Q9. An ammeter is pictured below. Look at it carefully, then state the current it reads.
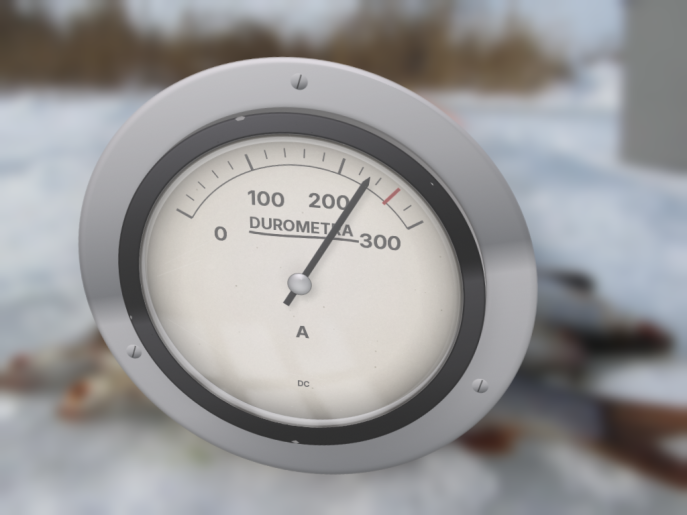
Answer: 230 A
